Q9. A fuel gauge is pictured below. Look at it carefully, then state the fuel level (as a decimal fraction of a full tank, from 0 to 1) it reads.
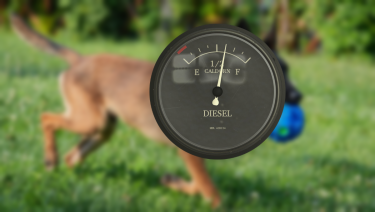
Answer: 0.625
